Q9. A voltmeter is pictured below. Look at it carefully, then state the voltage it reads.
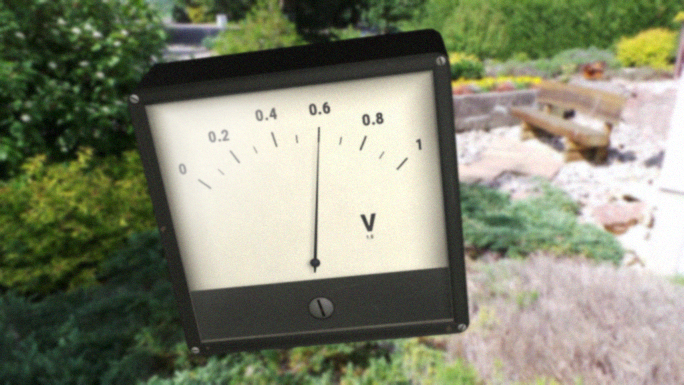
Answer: 0.6 V
